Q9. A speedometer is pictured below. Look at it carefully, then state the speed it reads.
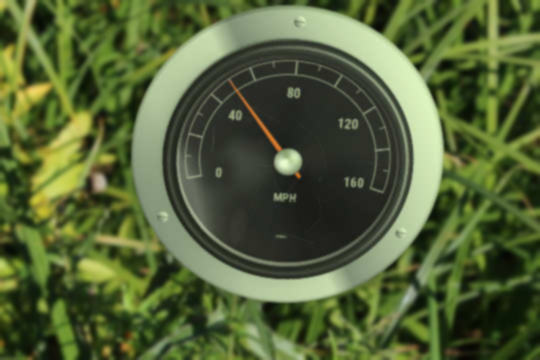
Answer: 50 mph
